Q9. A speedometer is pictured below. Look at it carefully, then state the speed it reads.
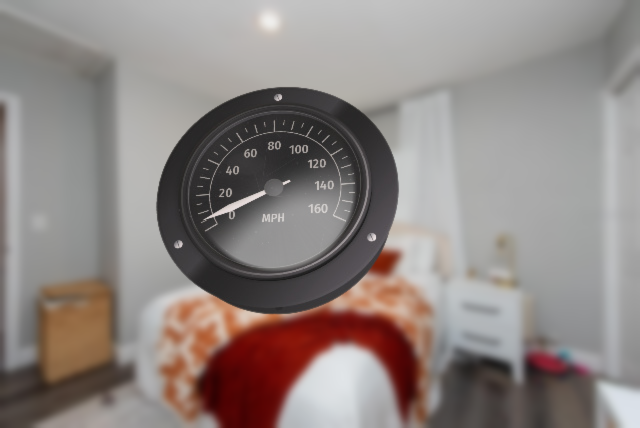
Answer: 5 mph
